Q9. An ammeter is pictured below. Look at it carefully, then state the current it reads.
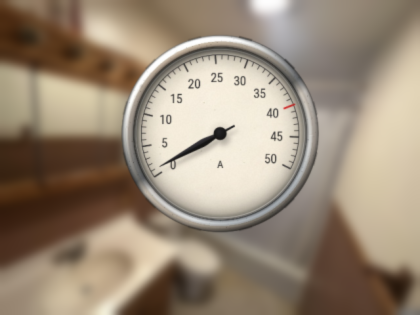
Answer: 1 A
